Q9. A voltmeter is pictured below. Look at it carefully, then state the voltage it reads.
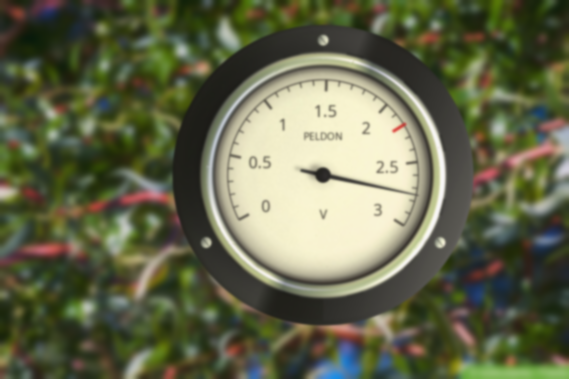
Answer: 2.75 V
